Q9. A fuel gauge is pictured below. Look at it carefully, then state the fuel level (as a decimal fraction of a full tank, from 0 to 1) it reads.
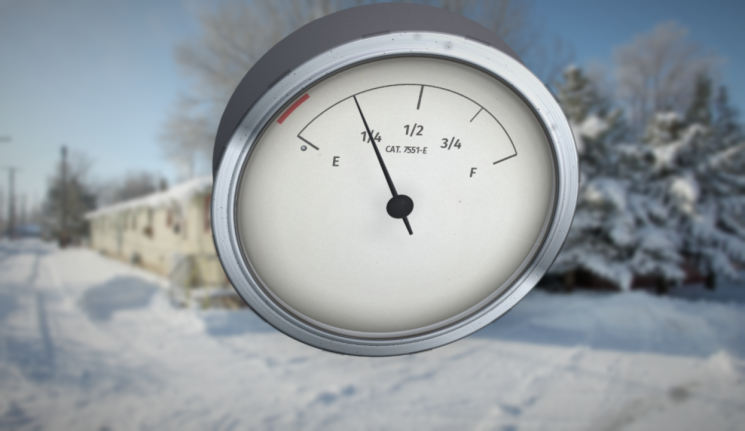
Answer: 0.25
